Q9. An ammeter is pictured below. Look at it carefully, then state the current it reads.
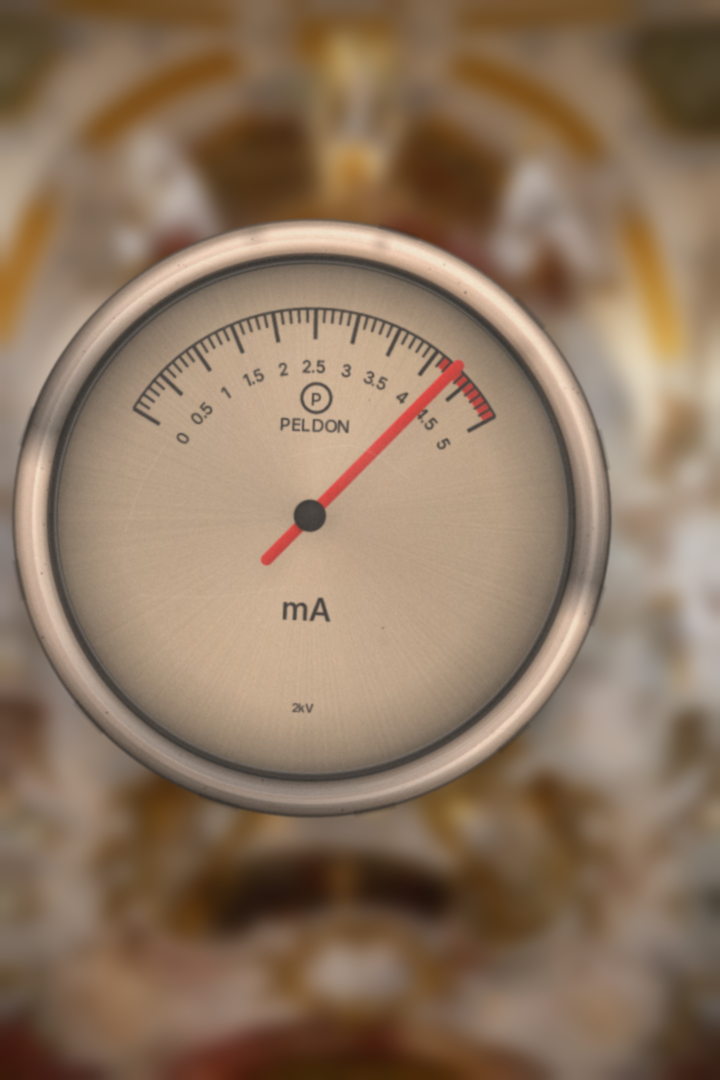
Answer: 4.3 mA
